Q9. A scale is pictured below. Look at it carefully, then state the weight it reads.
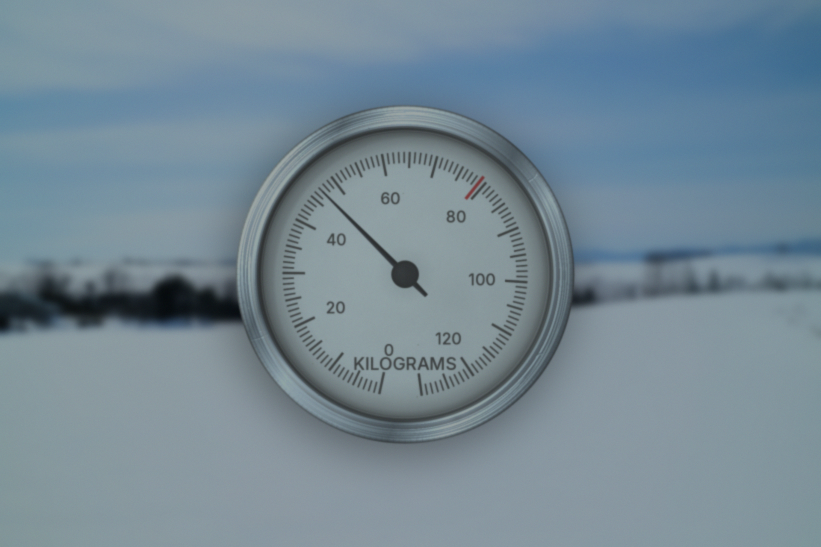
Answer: 47 kg
